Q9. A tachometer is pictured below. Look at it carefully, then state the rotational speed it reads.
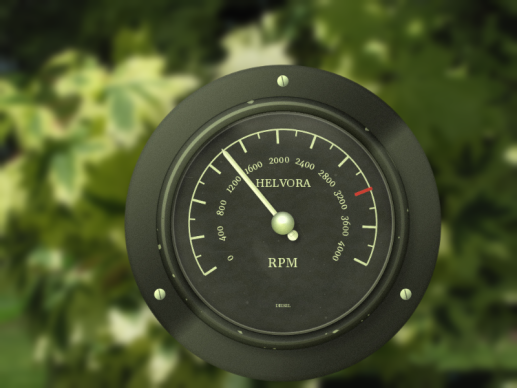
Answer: 1400 rpm
